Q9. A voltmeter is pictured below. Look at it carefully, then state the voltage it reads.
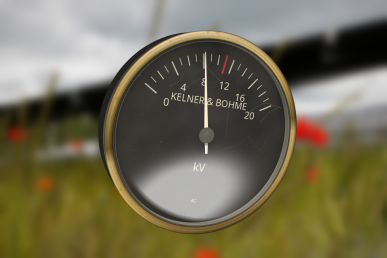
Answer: 8 kV
